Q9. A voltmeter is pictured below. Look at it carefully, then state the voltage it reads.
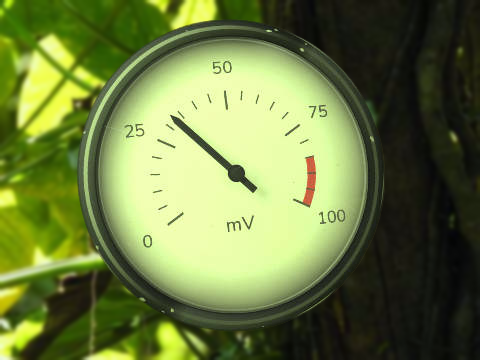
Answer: 32.5 mV
